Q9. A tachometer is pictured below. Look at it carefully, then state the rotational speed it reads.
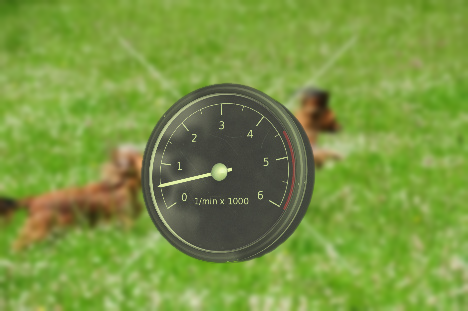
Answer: 500 rpm
